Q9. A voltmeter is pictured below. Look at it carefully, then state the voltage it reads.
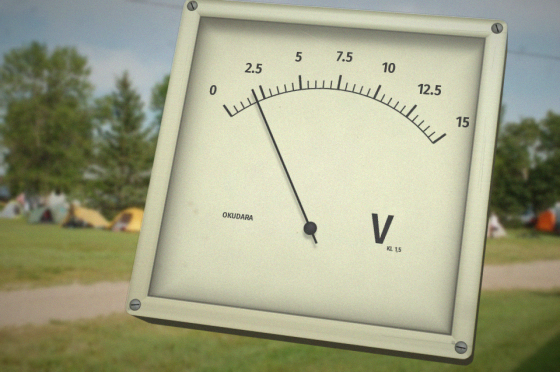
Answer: 2 V
